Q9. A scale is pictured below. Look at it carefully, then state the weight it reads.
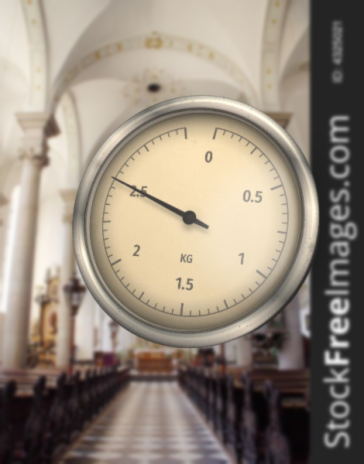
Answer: 2.5 kg
